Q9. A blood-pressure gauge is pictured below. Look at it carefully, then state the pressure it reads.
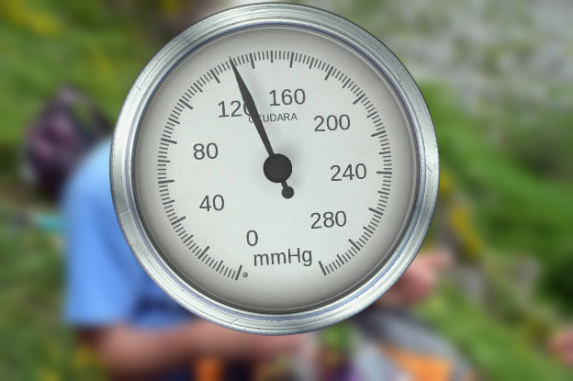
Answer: 130 mmHg
